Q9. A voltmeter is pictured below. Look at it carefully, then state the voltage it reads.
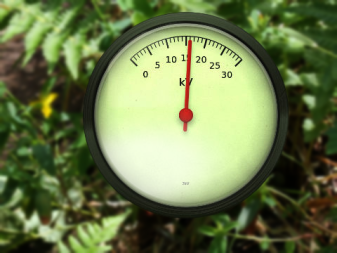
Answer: 16 kV
